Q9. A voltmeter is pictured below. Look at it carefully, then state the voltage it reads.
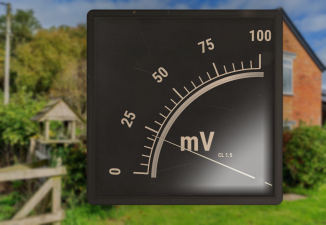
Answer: 22.5 mV
